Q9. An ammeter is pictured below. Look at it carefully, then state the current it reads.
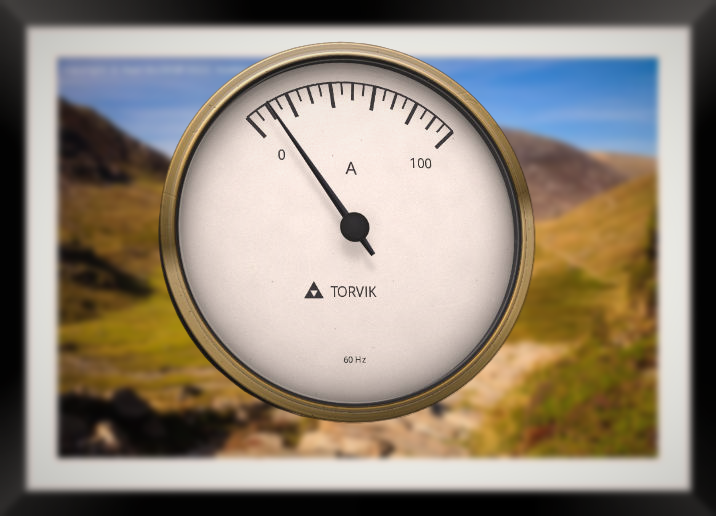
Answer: 10 A
